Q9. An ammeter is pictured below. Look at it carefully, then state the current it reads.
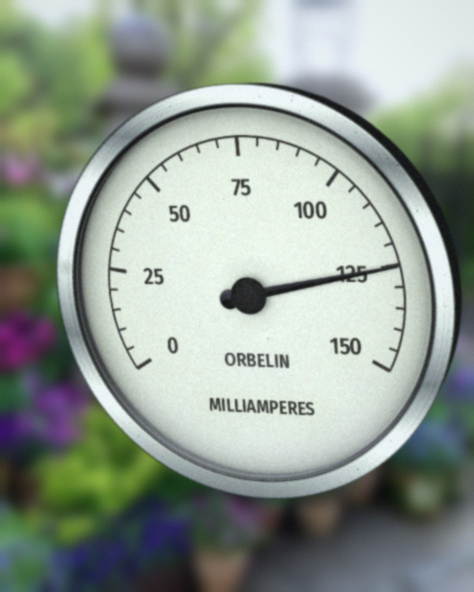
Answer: 125 mA
